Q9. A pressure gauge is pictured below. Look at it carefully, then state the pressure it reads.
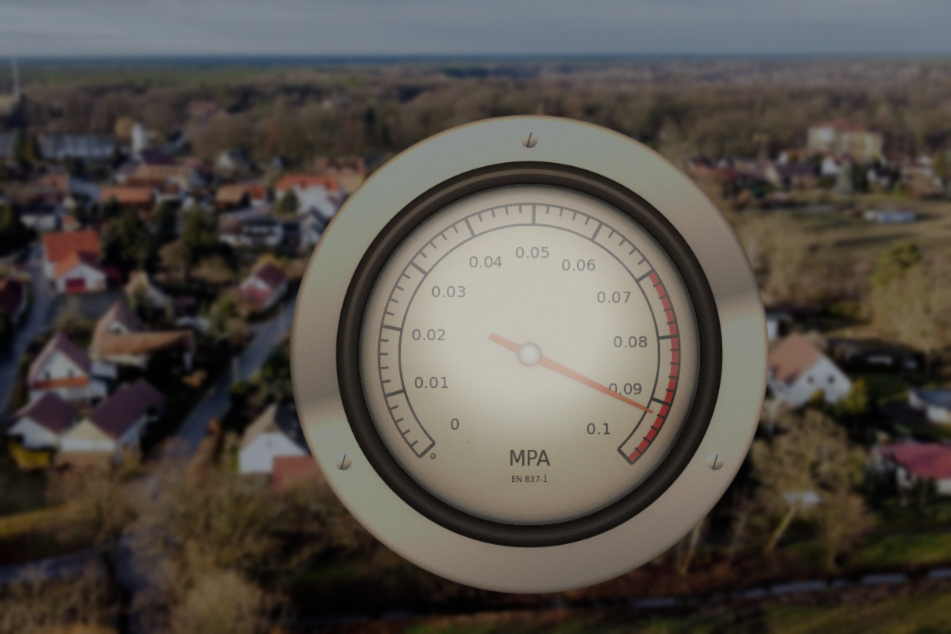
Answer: 0.092 MPa
